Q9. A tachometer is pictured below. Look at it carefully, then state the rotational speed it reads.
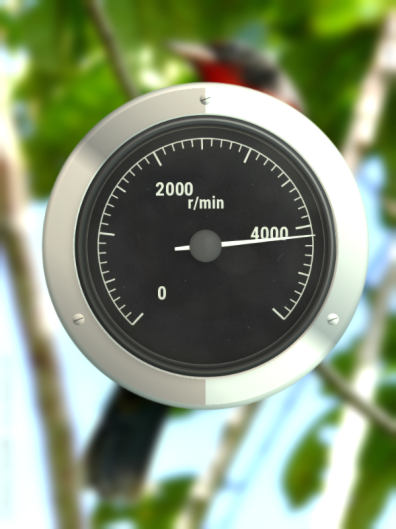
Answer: 4100 rpm
